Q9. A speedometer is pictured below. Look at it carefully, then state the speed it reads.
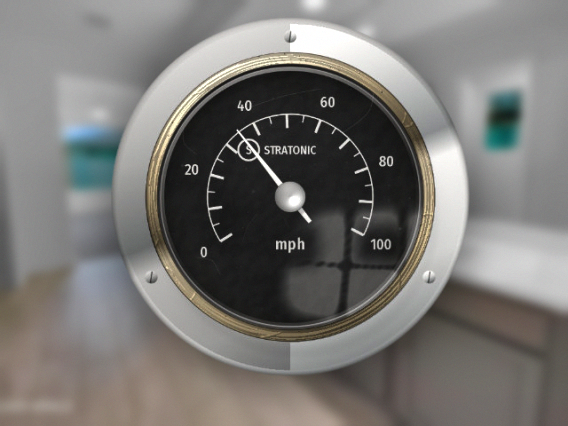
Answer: 35 mph
